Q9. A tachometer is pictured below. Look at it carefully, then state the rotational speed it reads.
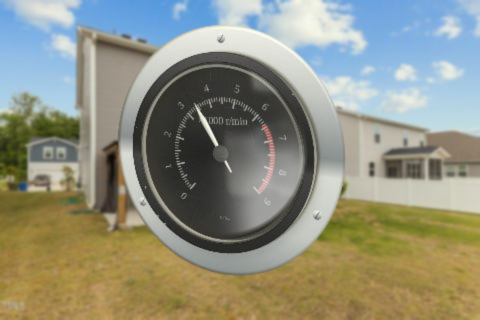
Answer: 3500 rpm
